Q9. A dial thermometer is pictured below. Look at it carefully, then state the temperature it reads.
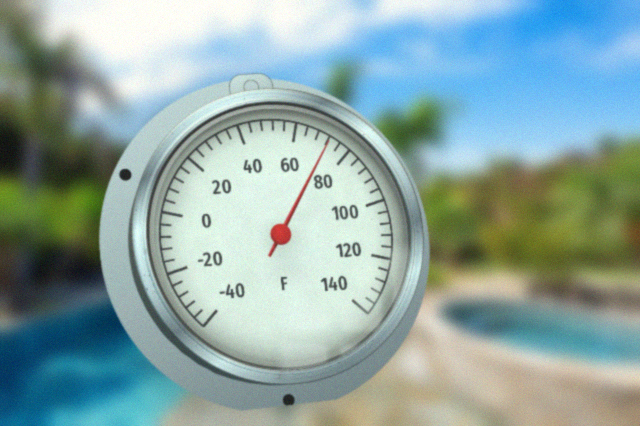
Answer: 72 °F
